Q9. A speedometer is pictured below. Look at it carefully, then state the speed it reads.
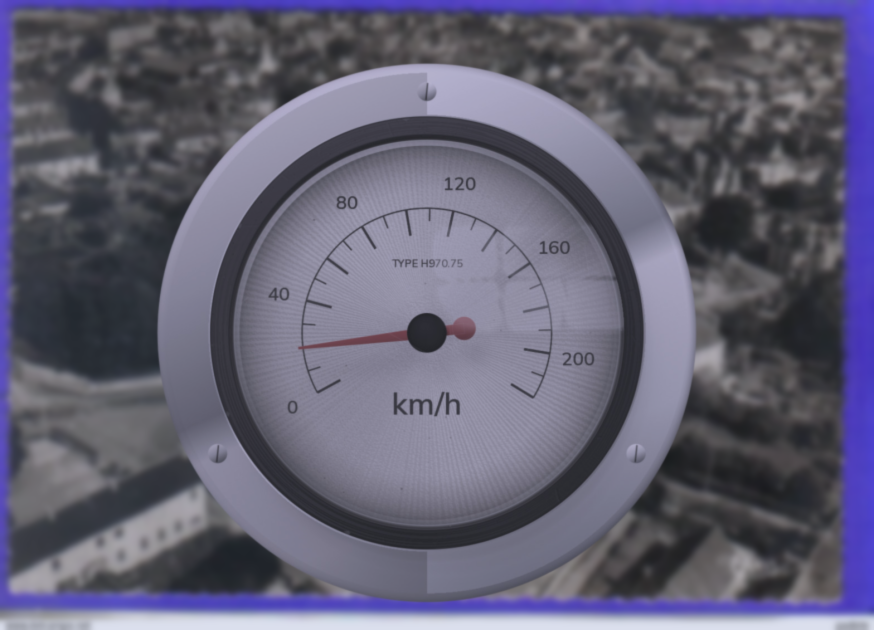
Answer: 20 km/h
